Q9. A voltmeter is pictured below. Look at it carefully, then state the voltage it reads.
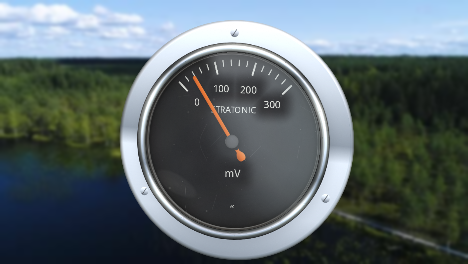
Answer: 40 mV
